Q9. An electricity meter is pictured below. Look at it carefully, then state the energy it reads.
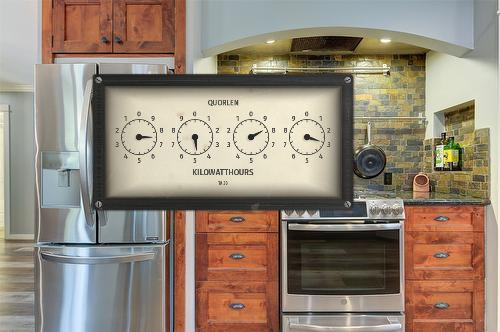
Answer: 7483 kWh
